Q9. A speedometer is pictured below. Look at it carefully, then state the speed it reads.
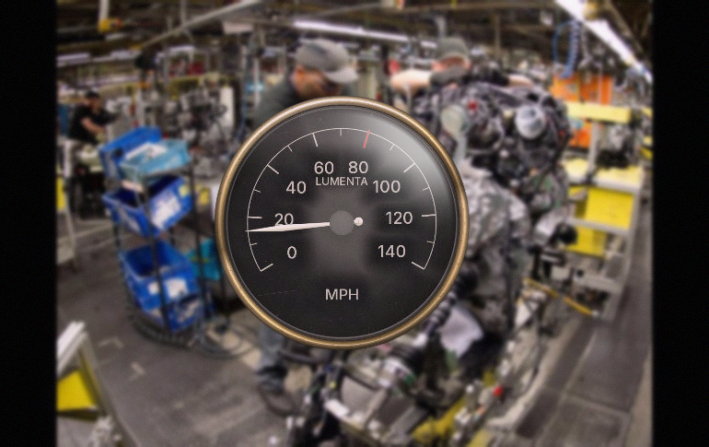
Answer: 15 mph
